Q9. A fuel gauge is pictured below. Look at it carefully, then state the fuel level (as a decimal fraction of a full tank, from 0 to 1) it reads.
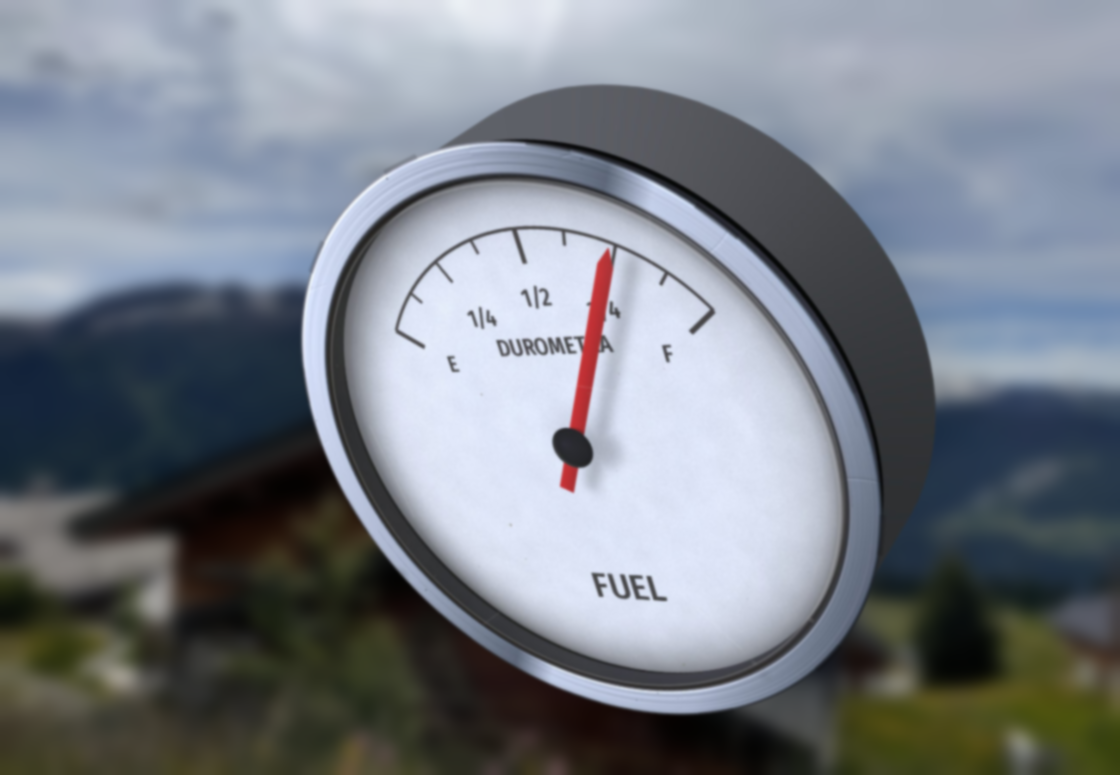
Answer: 0.75
